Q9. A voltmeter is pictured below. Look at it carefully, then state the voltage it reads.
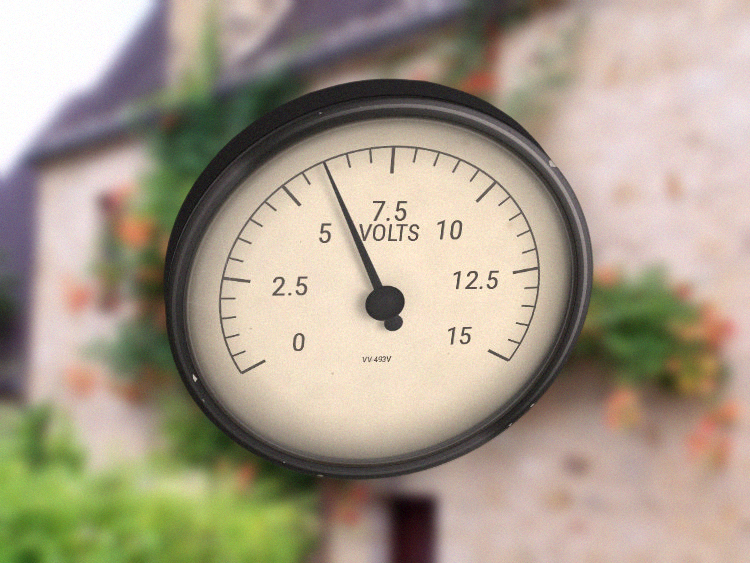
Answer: 6 V
